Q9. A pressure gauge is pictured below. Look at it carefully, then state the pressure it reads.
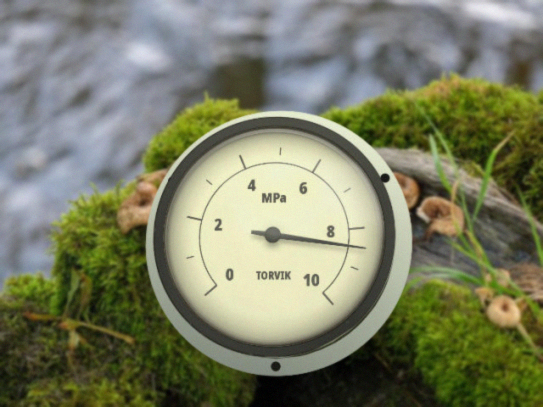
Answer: 8.5 MPa
